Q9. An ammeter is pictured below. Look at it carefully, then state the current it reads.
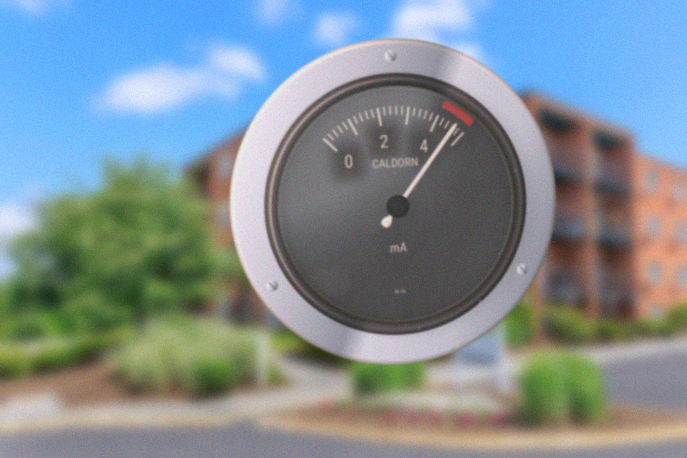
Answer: 4.6 mA
